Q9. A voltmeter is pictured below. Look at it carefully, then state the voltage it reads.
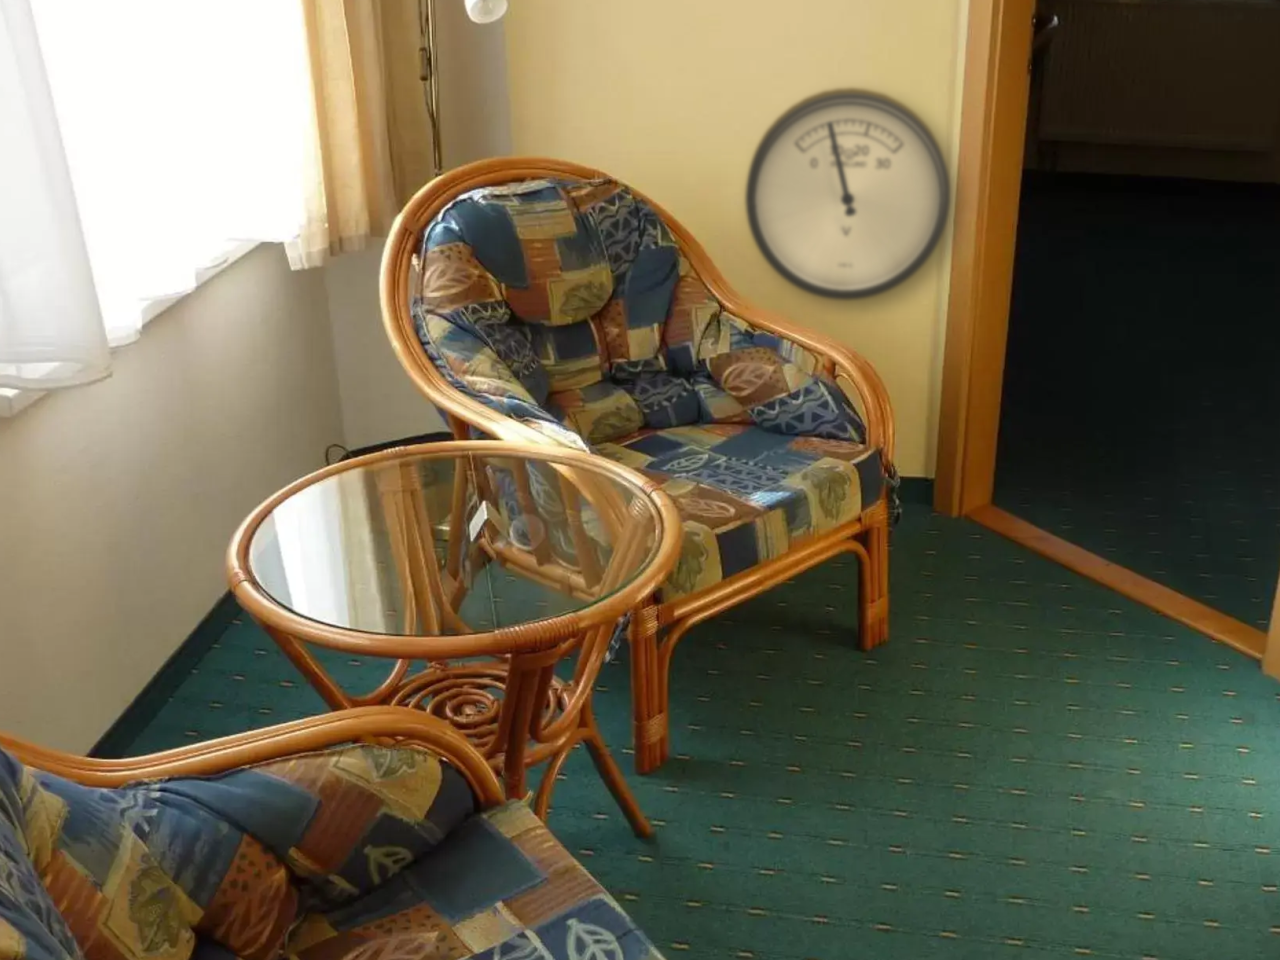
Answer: 10 V
